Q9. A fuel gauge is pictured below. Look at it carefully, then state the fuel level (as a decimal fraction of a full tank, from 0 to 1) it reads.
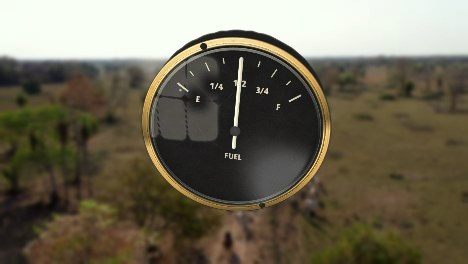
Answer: 0.5
